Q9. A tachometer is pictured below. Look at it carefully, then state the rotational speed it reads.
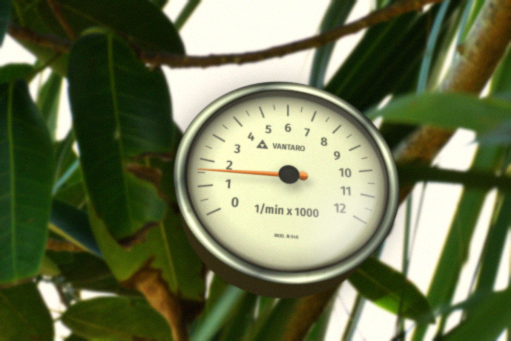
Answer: 1500 rpm
